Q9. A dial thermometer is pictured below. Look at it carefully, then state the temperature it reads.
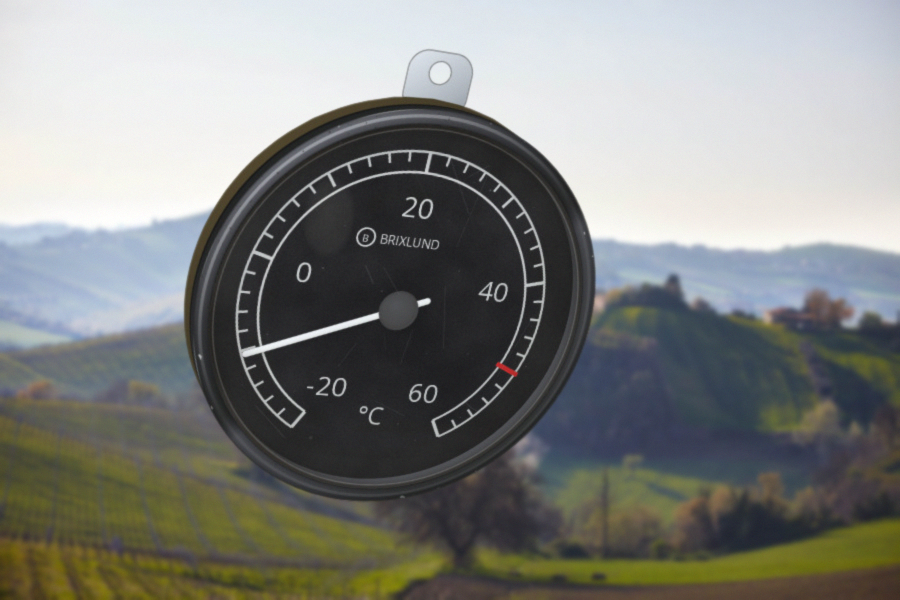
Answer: -10 °C
